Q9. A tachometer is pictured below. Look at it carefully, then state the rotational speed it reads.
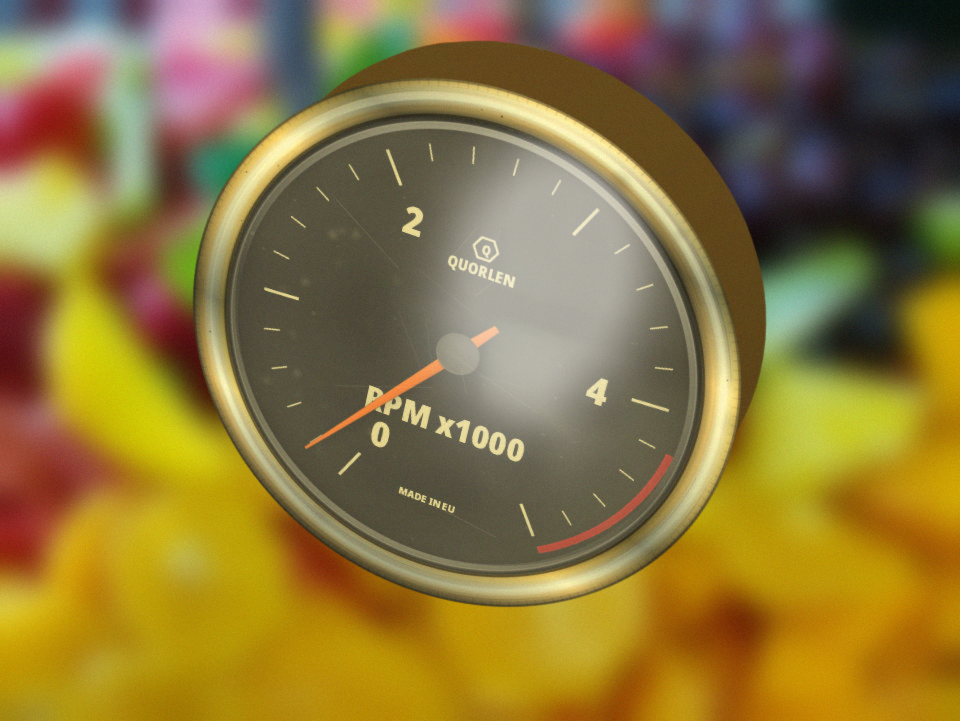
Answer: 200 rpm
